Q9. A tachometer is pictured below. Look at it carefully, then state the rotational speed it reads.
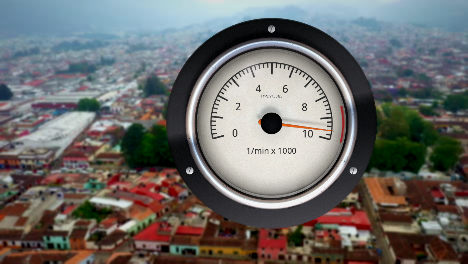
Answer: 9600 rpm
